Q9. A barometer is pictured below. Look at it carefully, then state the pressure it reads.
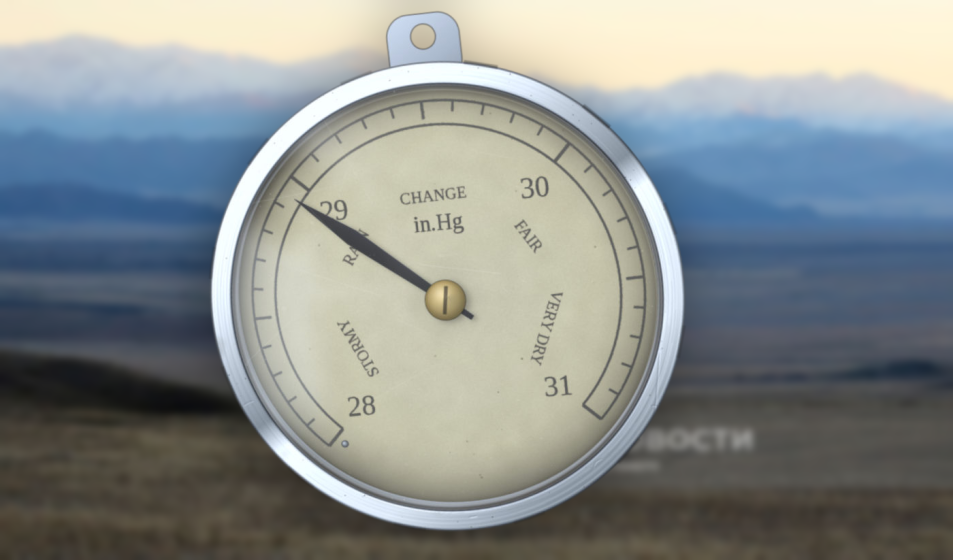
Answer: 28.95 inHg
